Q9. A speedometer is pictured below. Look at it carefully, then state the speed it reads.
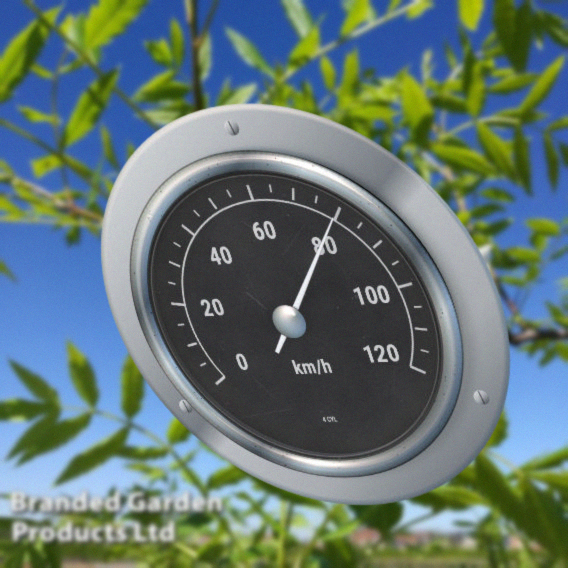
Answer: 80 km/h
